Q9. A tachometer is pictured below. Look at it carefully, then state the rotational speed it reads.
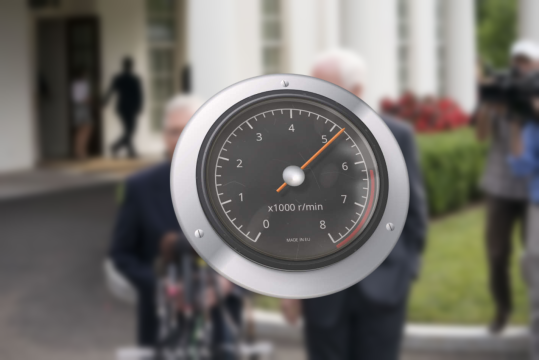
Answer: 5200 rpm
